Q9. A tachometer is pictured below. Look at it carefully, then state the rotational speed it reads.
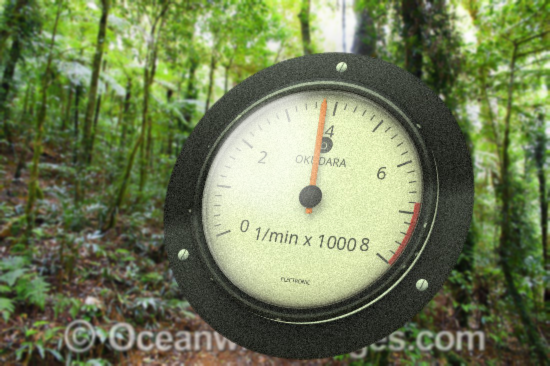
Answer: 3800 rpm
